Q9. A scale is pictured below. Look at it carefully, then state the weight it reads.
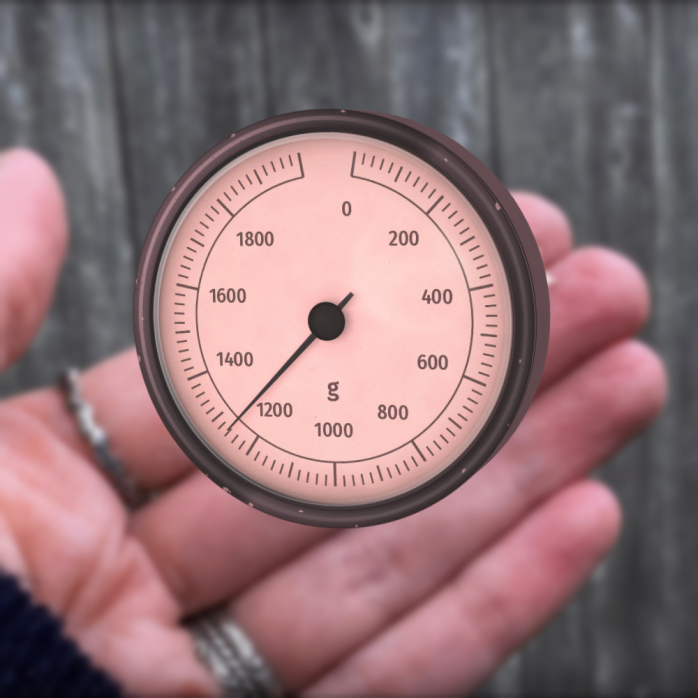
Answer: 1260 g
